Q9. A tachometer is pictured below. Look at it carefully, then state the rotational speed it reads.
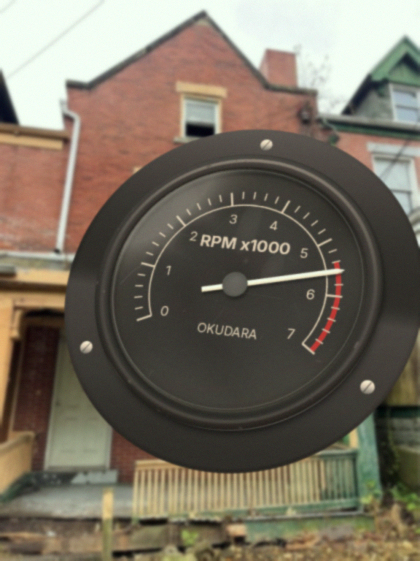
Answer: 5600 rpm
